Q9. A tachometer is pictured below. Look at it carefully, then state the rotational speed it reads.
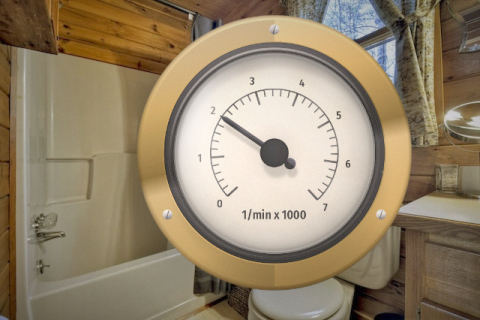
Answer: 2000 rpm
